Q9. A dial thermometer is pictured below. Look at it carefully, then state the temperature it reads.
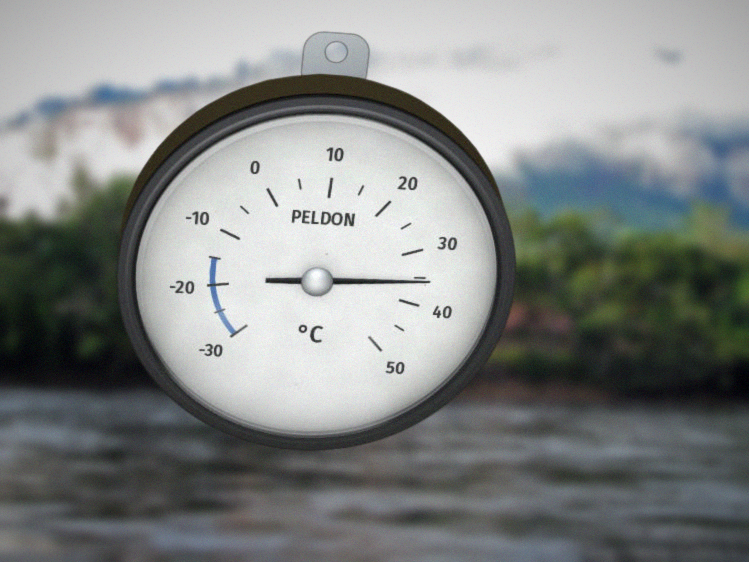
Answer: 35 °C
